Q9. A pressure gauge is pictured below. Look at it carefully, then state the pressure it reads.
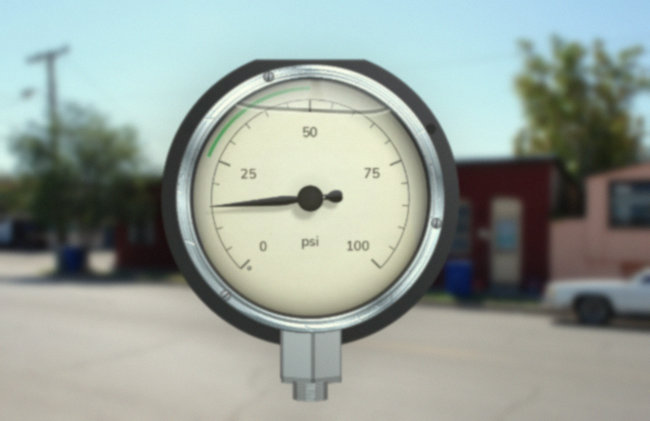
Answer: 15 psi
